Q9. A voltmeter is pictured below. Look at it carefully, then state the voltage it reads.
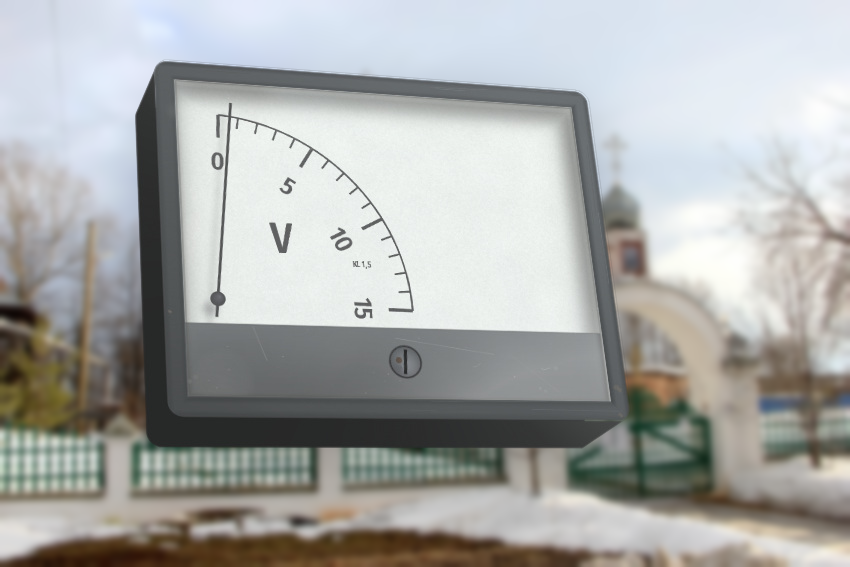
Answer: 0.5 V
